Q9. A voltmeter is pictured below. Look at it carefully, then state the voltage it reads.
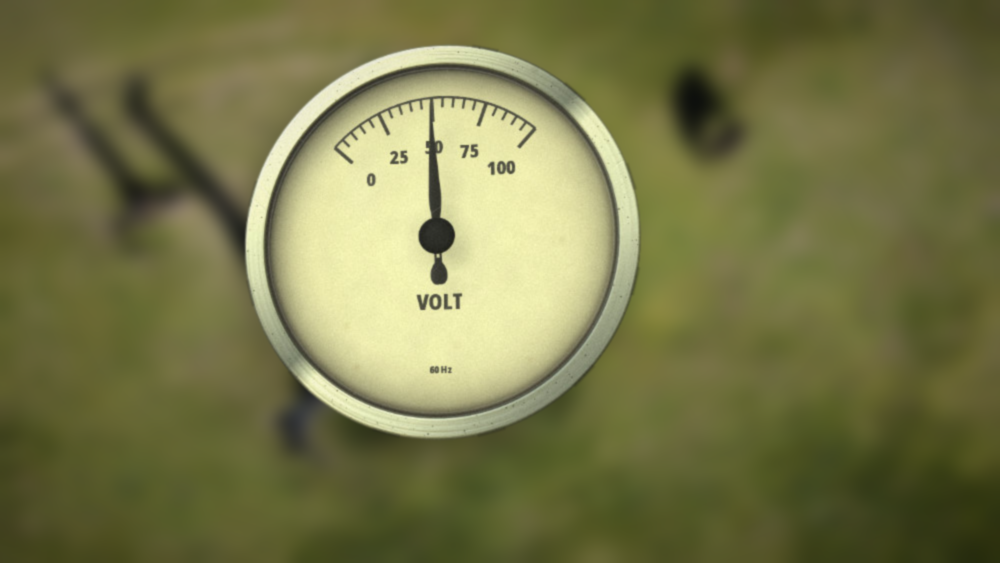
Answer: 50 V
